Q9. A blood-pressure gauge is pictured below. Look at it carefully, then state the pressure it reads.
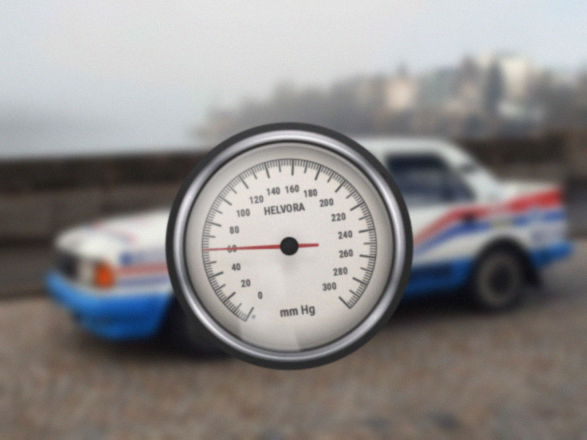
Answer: 60 mmHg
